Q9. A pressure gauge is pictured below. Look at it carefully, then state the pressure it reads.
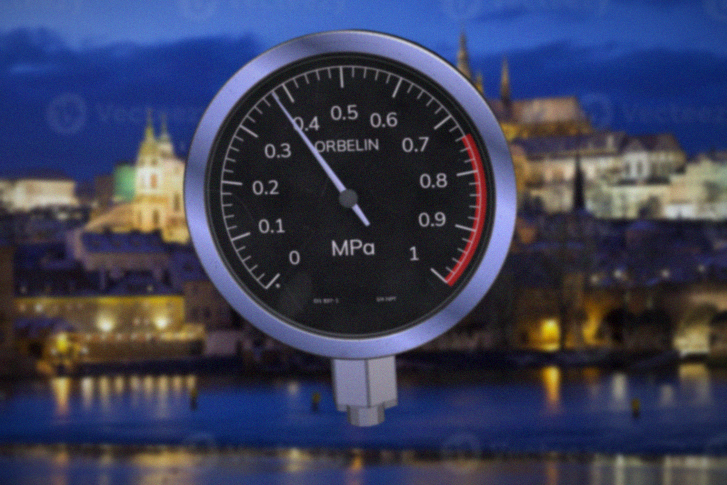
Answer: 0.38 MPa
